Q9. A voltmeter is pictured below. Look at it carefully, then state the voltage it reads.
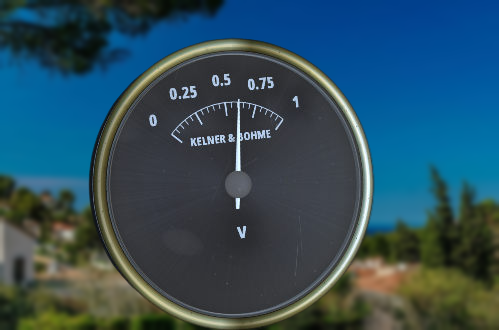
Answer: 0.6 V
